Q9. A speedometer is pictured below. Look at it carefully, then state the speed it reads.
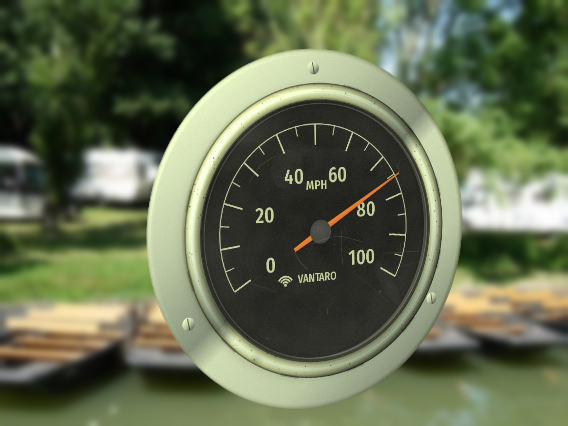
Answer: 75 mph
